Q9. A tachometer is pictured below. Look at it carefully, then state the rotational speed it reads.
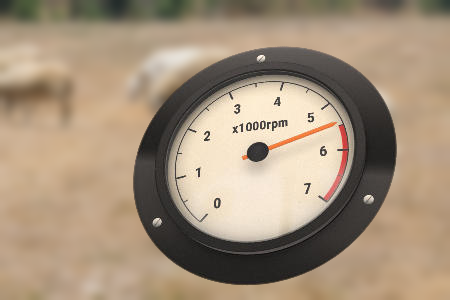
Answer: 5500 rpm
